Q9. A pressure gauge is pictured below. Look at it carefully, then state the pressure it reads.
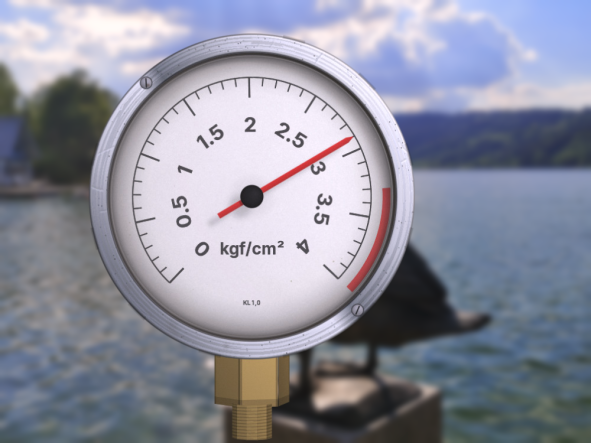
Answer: 2.9 kg/cm²
